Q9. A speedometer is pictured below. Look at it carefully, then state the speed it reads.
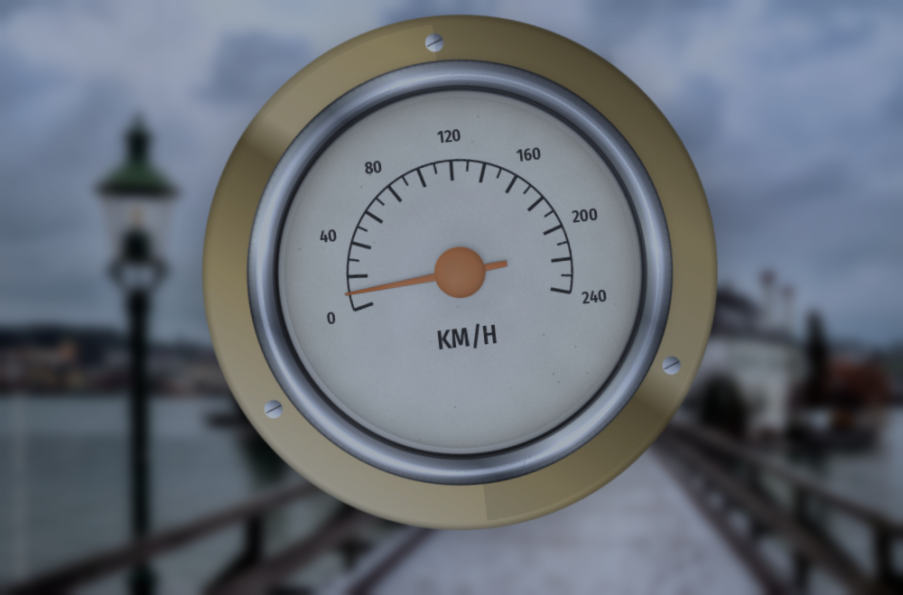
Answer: 10 km/h
